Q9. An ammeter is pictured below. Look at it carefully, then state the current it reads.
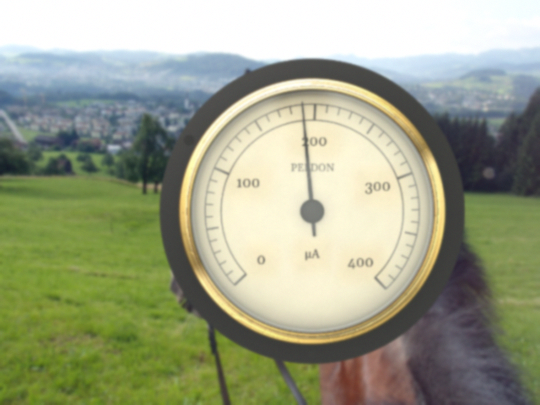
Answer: 190 µA
